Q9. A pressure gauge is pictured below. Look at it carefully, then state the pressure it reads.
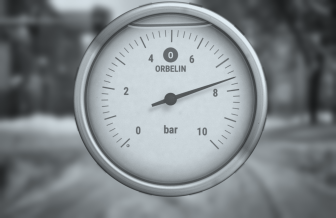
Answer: 7.6 bar
